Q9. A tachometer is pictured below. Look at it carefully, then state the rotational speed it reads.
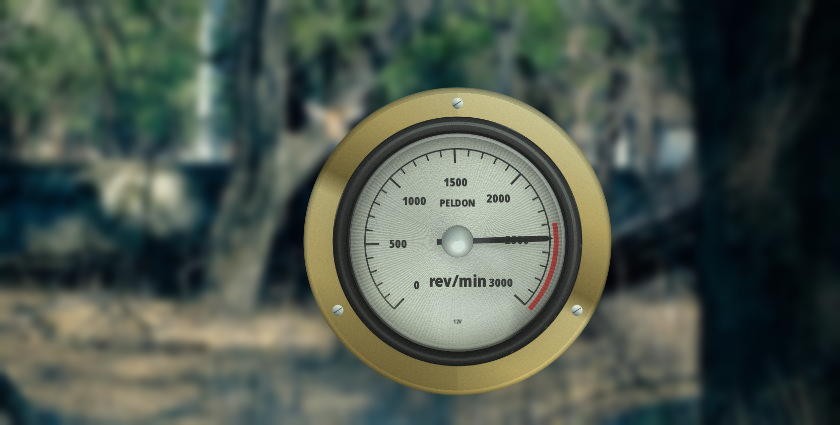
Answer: 2500 rpm
